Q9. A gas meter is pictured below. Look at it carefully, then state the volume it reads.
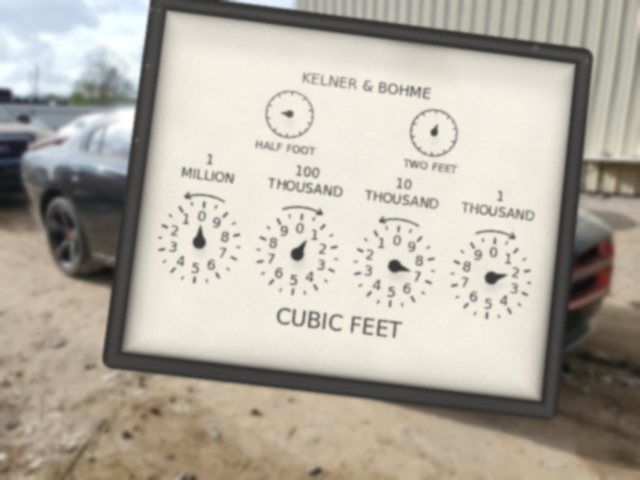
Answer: 7200 ft³
